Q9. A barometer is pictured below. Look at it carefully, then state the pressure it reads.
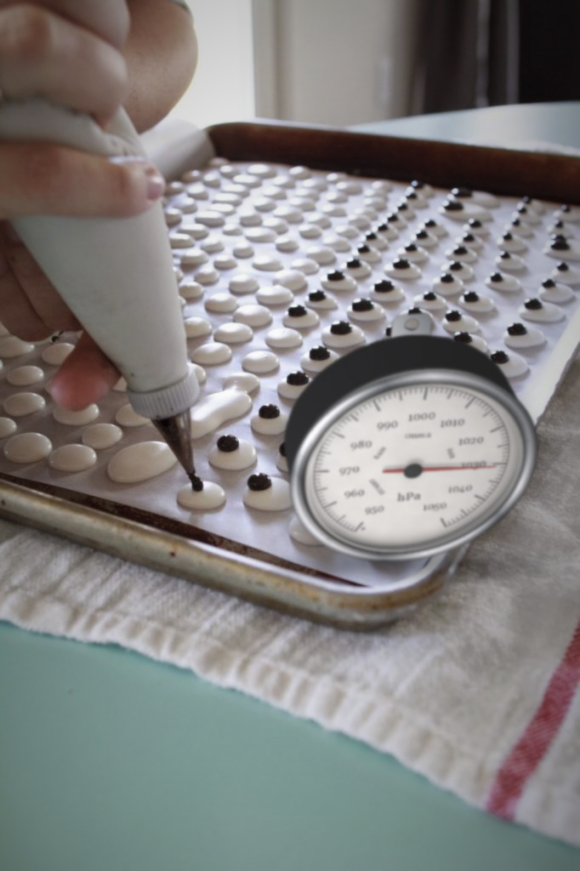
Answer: 1030 hPa
